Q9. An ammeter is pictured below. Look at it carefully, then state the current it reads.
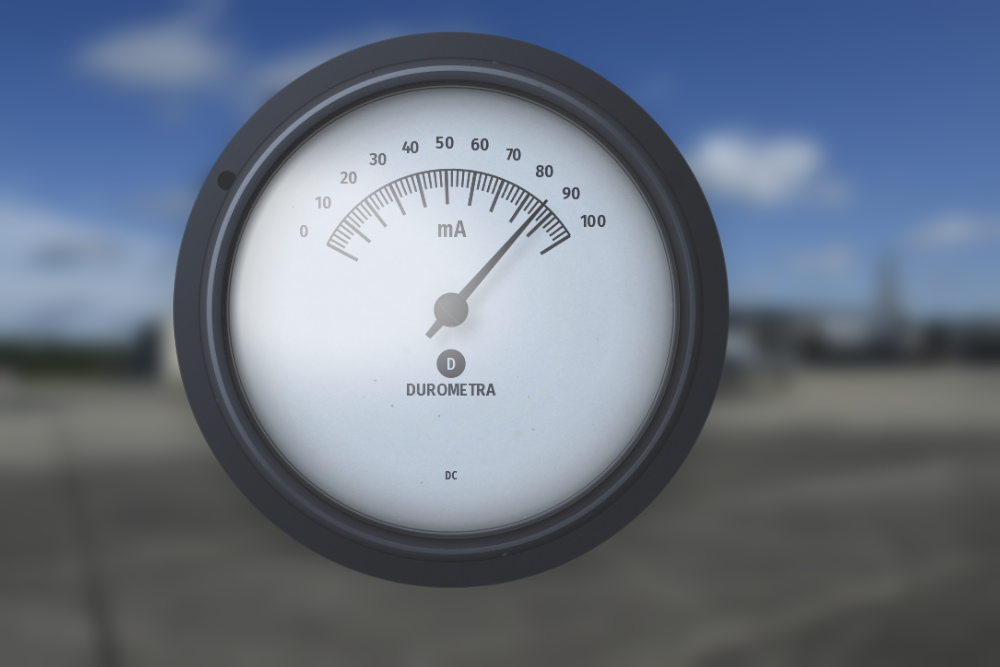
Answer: 86 mA
